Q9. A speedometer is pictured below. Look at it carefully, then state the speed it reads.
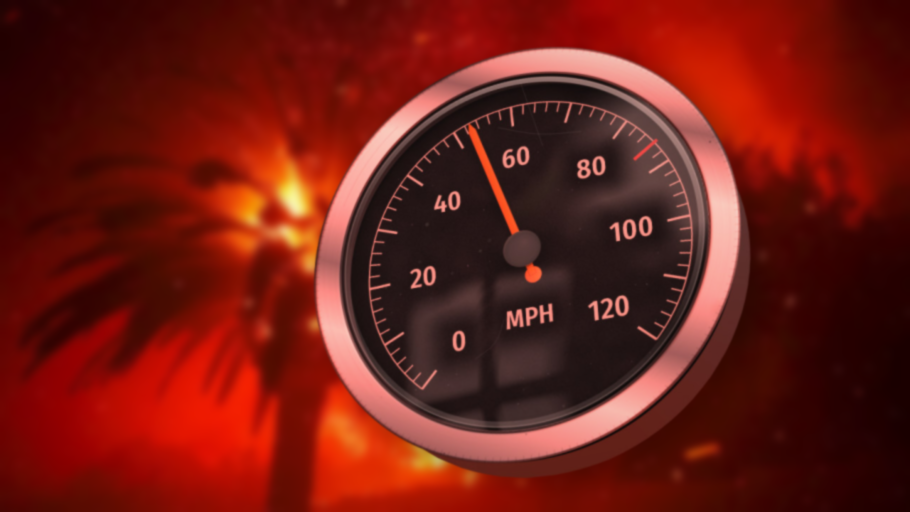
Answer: 53 mph
